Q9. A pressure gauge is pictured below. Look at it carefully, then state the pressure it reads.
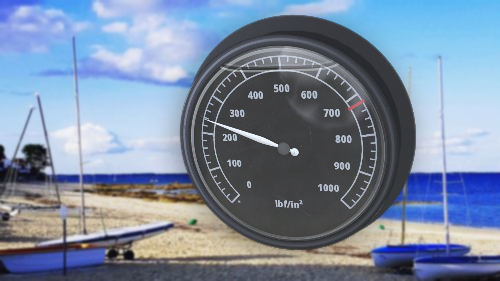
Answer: 240 psi
